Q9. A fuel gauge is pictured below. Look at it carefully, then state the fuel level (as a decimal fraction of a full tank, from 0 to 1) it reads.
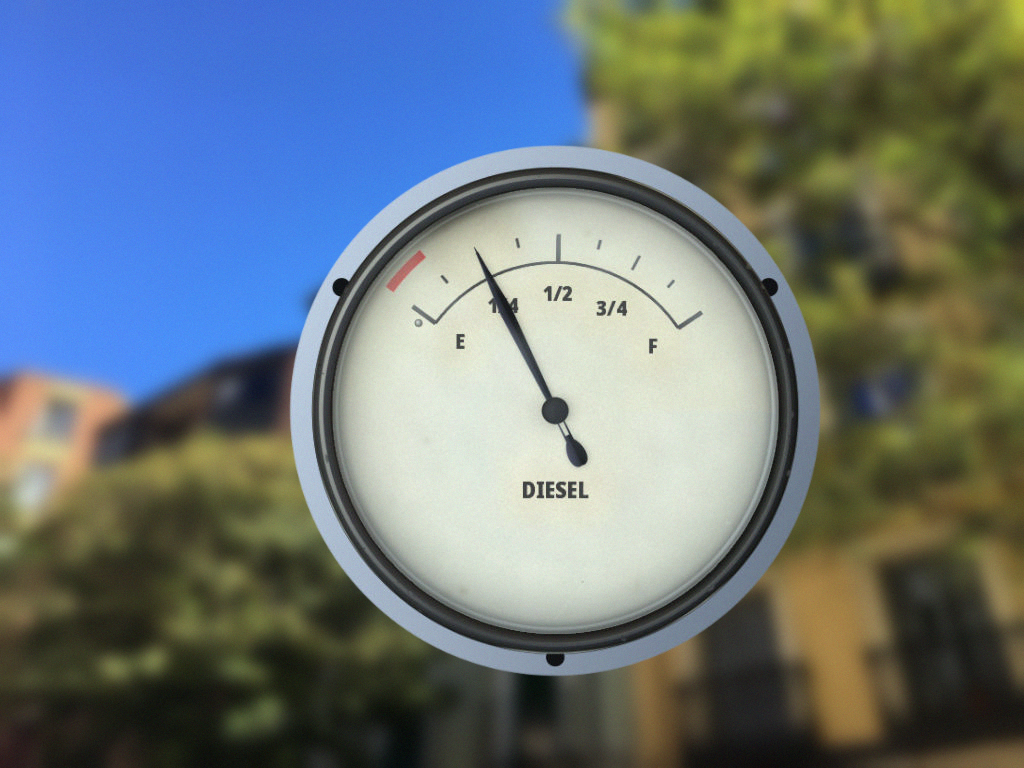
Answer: 0.25
